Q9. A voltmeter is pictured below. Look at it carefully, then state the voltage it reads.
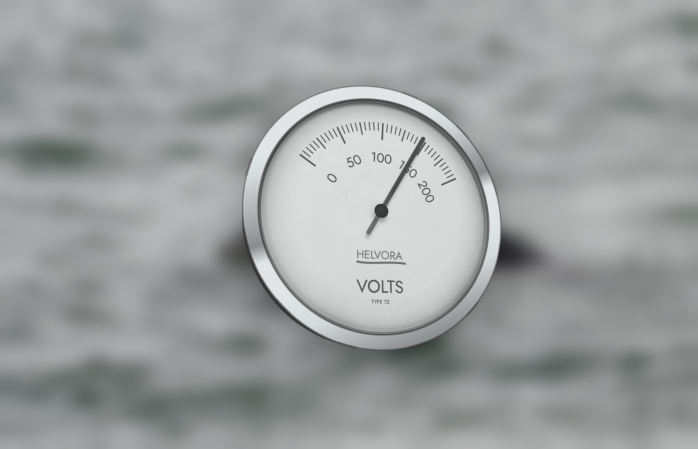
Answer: 145 V
